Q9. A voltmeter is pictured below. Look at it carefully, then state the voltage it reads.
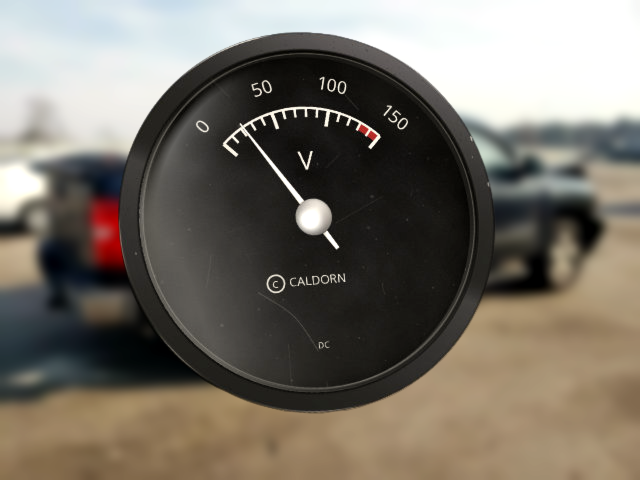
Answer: 20 V
